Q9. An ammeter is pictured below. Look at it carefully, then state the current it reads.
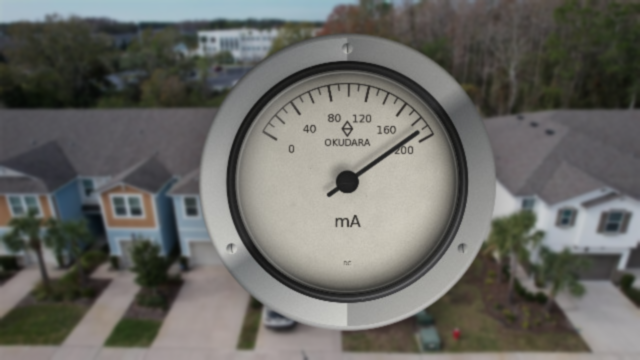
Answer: 190 mA
